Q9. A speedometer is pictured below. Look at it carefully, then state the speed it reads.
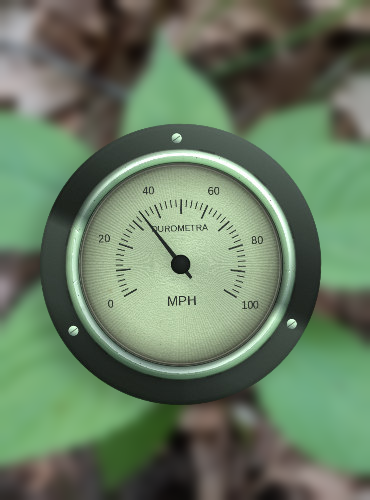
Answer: 34 mph
